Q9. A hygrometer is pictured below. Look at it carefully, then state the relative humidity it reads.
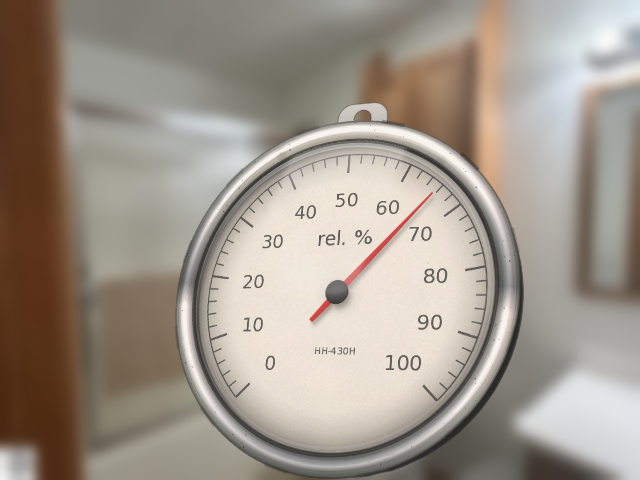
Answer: 66 %
